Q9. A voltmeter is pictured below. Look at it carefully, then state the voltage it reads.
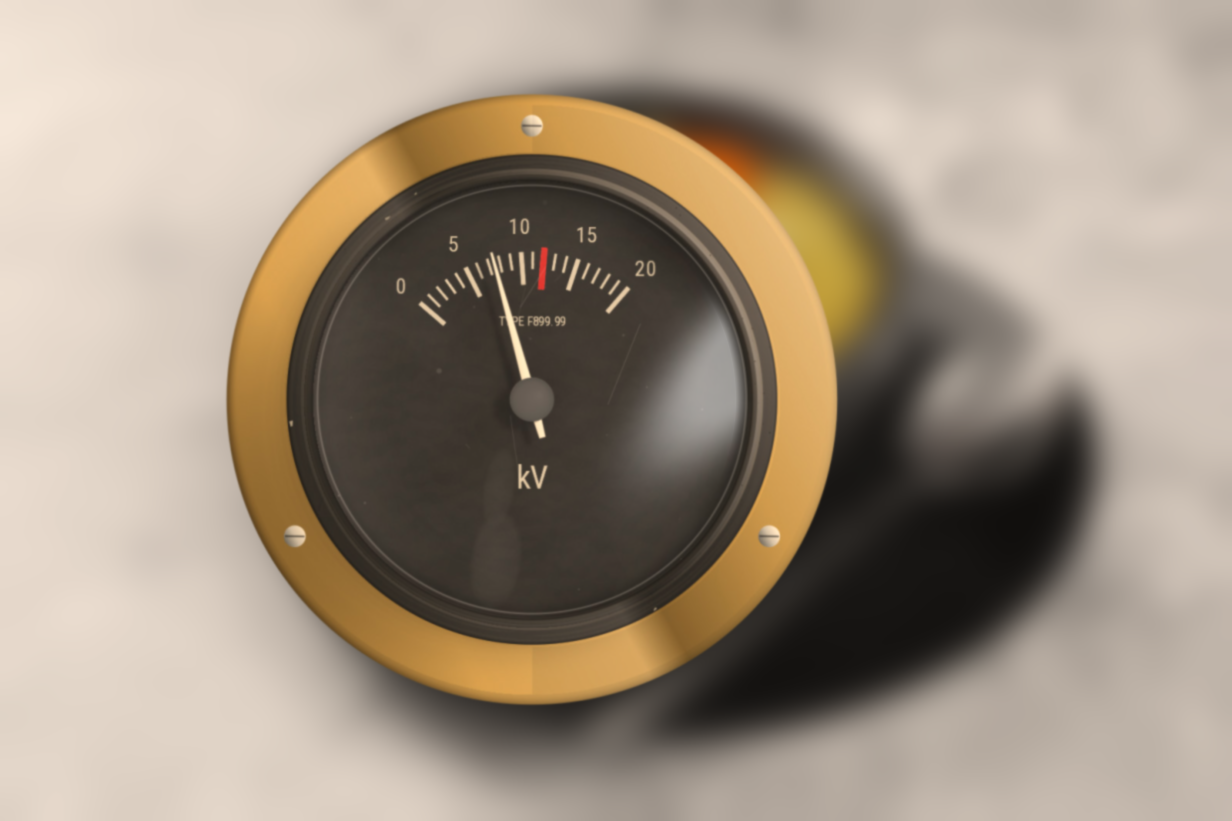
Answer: 7.5 kV
